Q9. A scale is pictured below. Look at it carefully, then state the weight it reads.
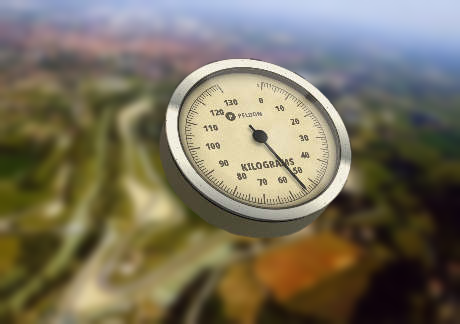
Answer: 55 kg
